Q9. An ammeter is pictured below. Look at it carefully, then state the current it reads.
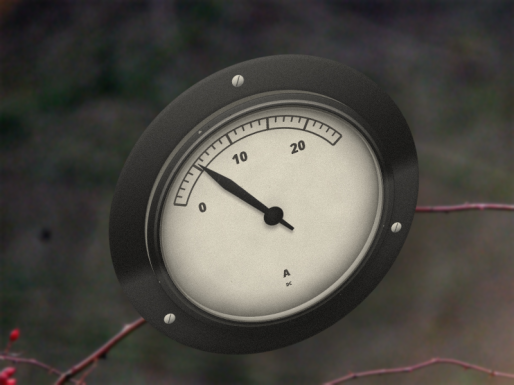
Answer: 5.5 A
